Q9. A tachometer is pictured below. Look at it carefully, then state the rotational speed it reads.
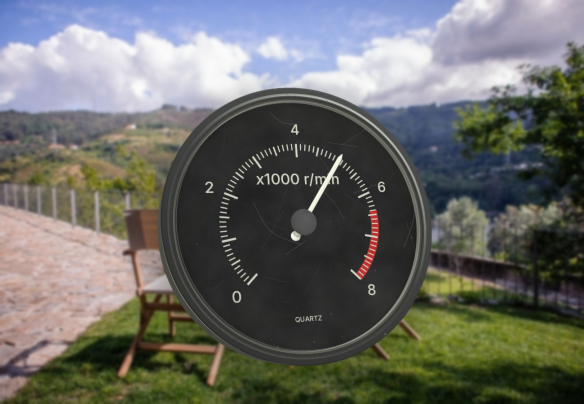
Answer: 5000 rpm
